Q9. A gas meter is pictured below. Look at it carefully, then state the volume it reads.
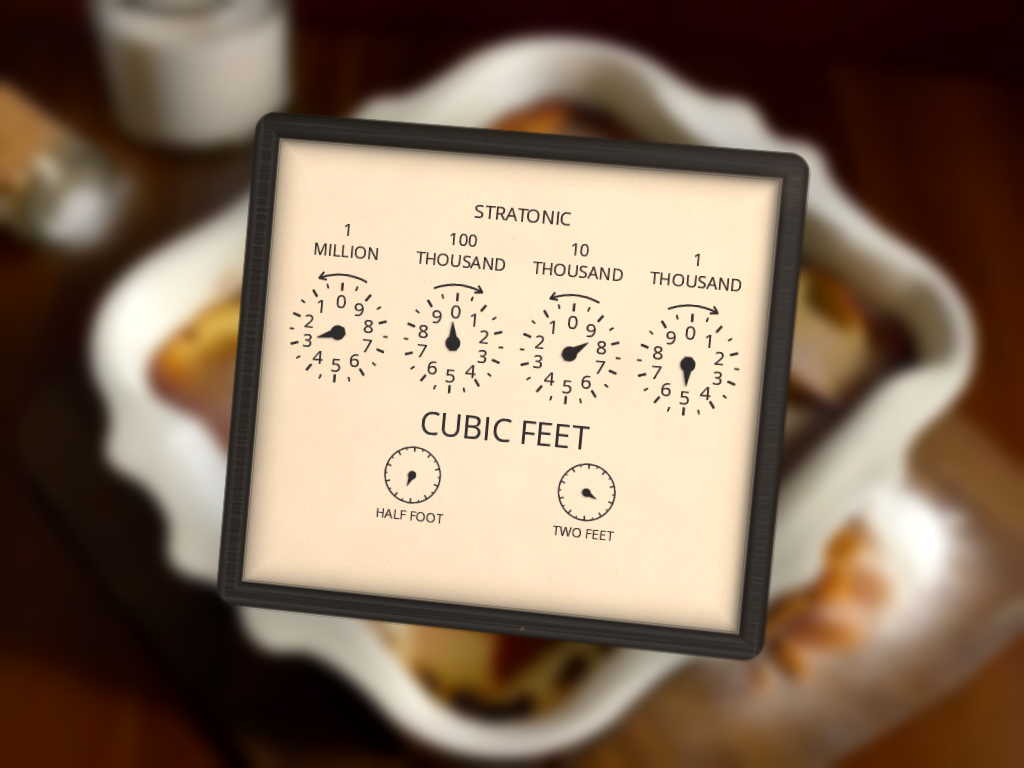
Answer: 298500 ft³
